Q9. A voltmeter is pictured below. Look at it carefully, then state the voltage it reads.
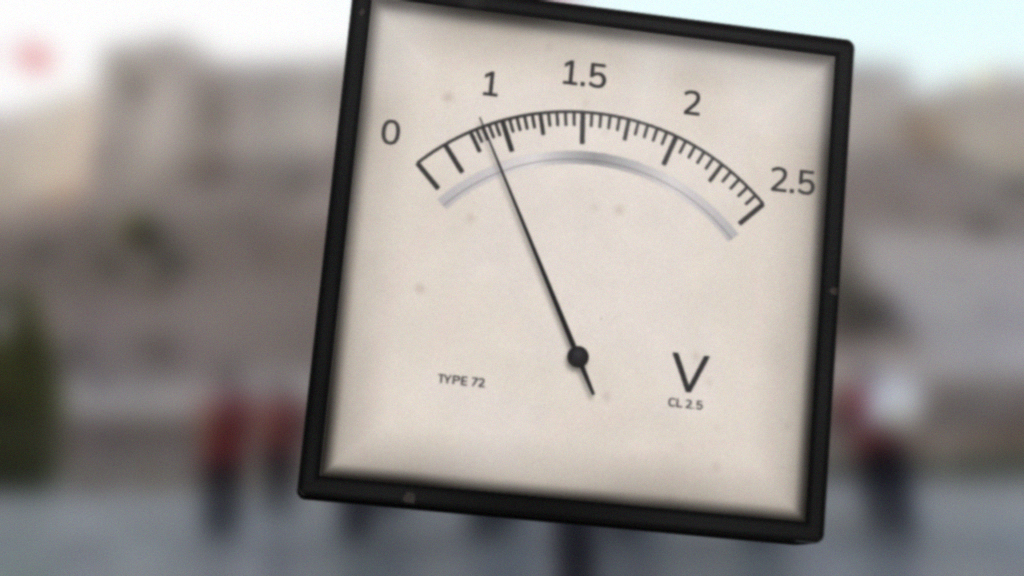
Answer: 0.85 V
